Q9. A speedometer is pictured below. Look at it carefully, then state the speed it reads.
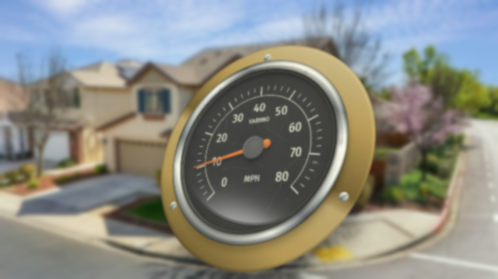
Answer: 10 mph
